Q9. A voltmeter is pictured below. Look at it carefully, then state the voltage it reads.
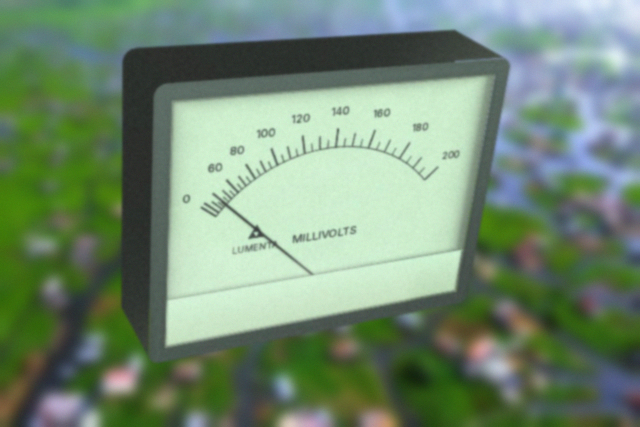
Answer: 40 mV
